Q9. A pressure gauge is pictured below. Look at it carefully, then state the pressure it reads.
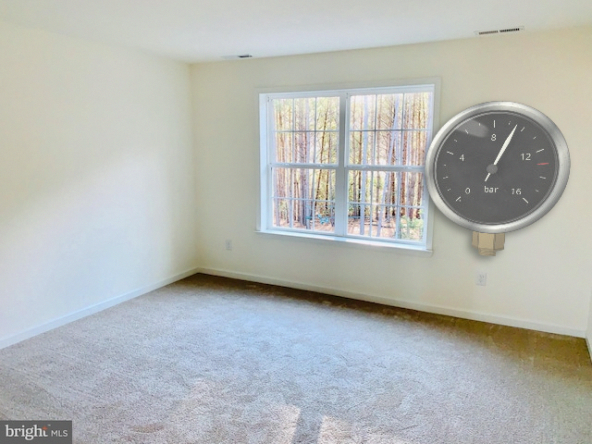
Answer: 9.5 bar
